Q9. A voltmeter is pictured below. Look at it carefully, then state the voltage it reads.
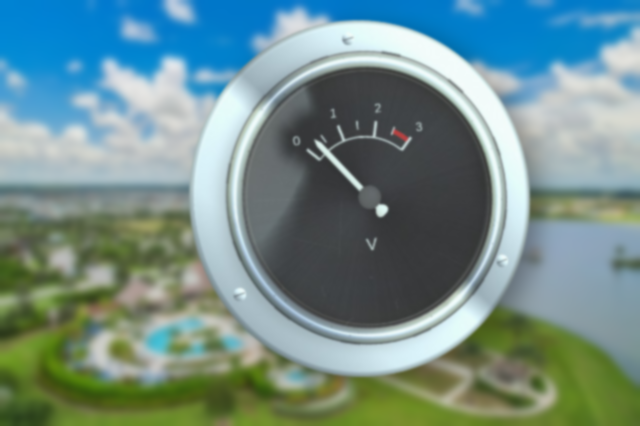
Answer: 0.25 V
